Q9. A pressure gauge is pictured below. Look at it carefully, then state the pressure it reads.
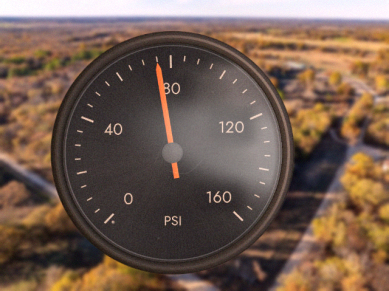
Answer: 75 psi
